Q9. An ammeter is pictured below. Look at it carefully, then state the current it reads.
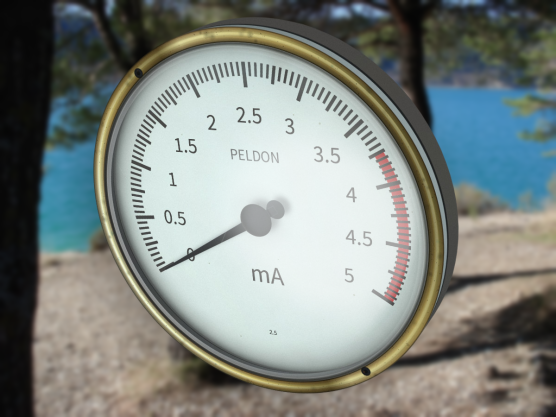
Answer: 0 mA
